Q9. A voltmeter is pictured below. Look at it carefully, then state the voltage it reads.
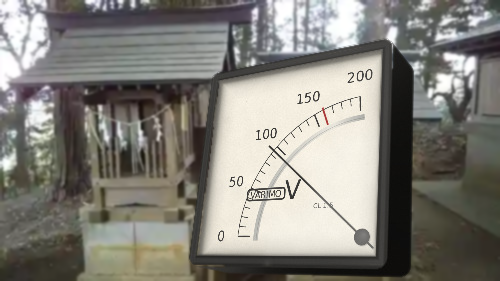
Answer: 95 V
